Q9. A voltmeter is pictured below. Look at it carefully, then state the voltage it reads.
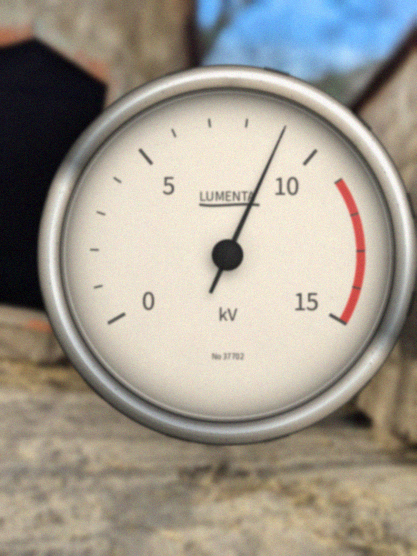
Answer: 9 kV
